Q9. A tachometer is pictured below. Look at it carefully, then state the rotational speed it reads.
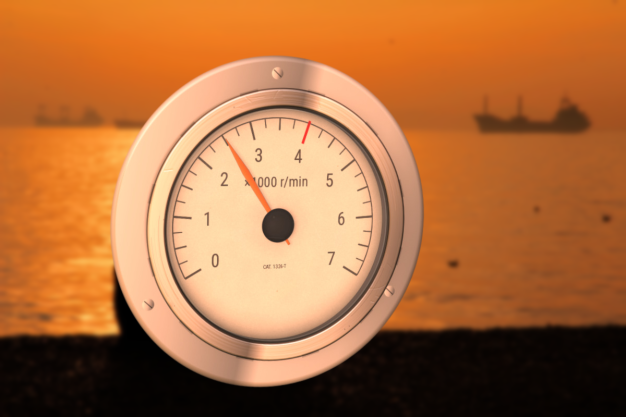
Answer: 2500 rpm
